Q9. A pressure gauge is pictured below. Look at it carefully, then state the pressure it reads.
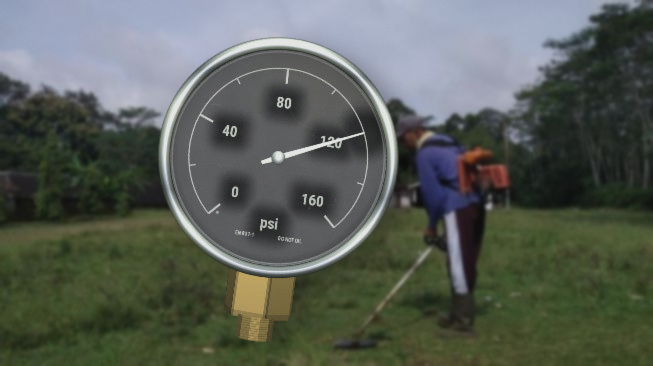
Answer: 120 psi
